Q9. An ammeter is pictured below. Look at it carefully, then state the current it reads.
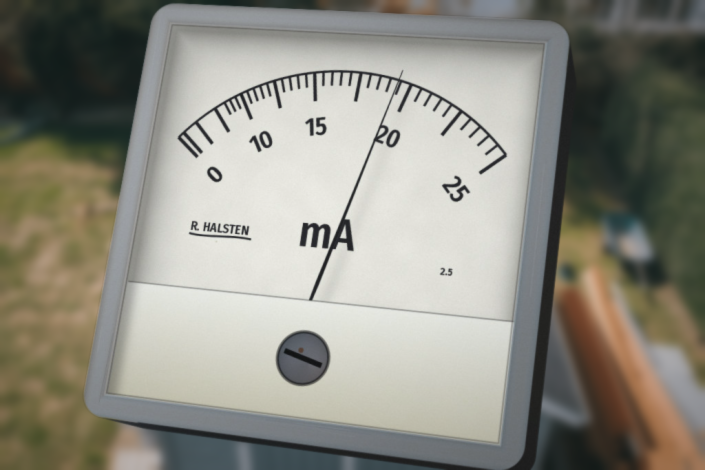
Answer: 19.5 mA
